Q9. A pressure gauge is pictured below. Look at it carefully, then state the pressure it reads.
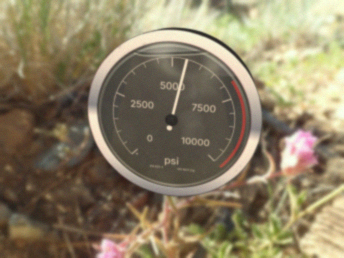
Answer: 5500 psi
